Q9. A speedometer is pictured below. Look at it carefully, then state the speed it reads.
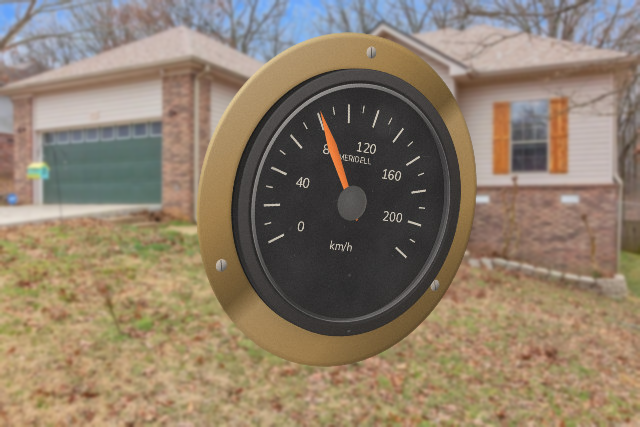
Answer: 80 km/h
